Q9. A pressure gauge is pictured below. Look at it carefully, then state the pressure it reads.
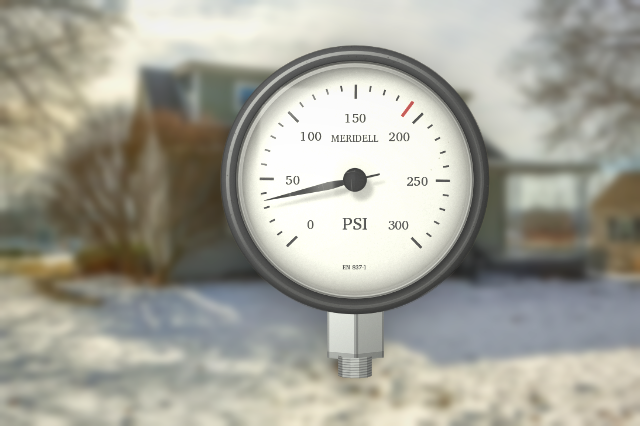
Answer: 35 psi
